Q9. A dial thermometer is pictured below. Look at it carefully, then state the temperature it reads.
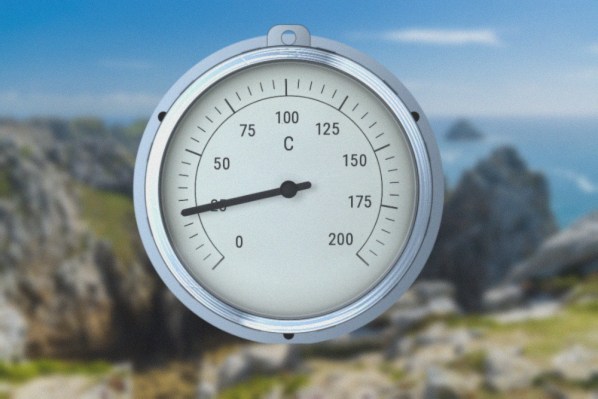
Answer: 25 °C
